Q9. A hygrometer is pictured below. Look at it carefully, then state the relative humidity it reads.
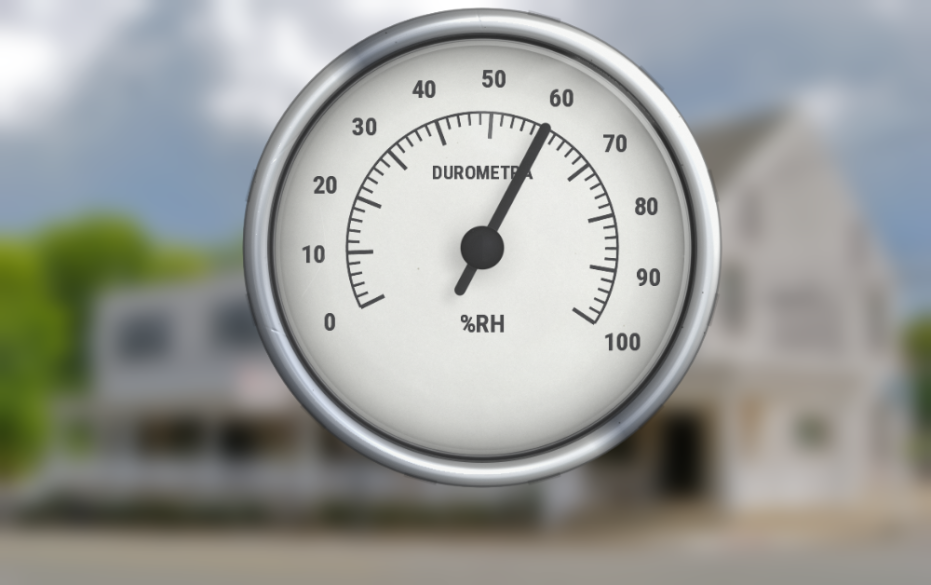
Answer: 60 %
